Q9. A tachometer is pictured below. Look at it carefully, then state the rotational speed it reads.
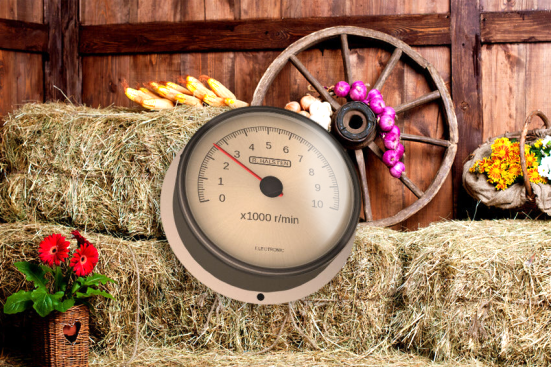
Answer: 2500 rpm
